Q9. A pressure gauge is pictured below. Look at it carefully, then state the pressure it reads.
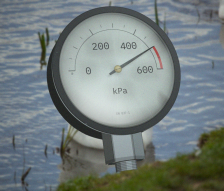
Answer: 500 kPa
